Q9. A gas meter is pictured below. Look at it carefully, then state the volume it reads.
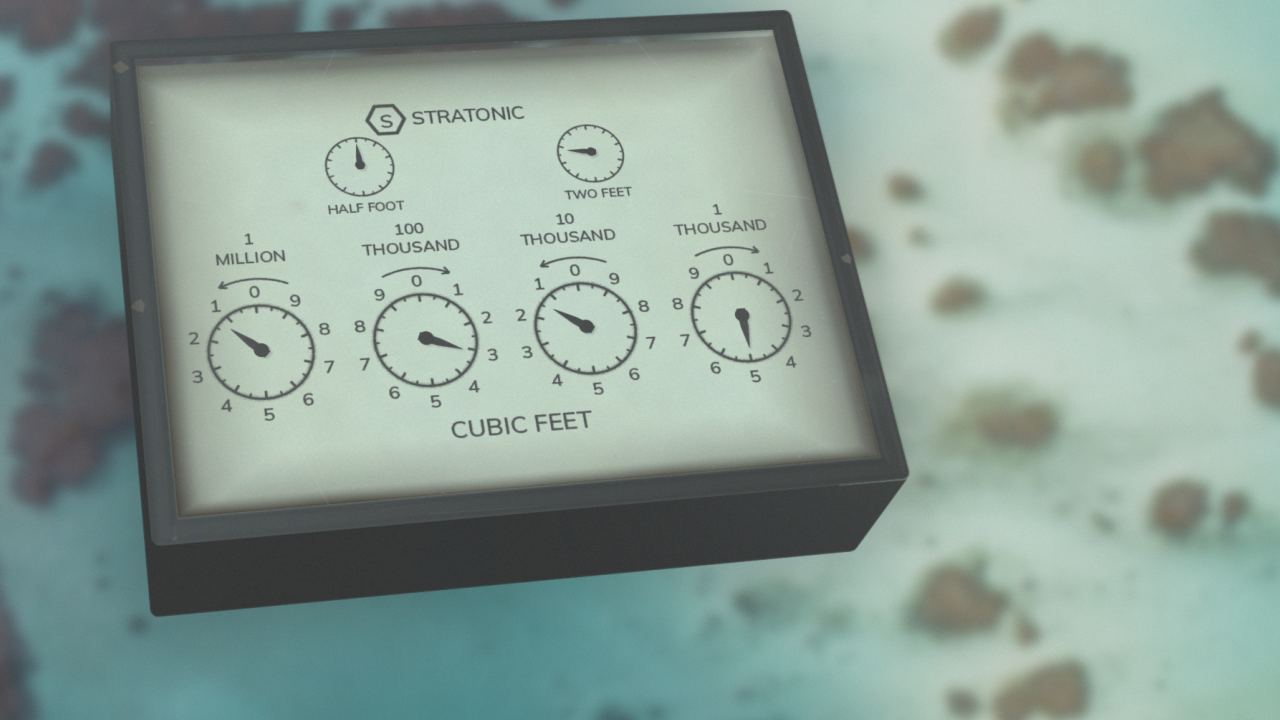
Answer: 131500 ft³
